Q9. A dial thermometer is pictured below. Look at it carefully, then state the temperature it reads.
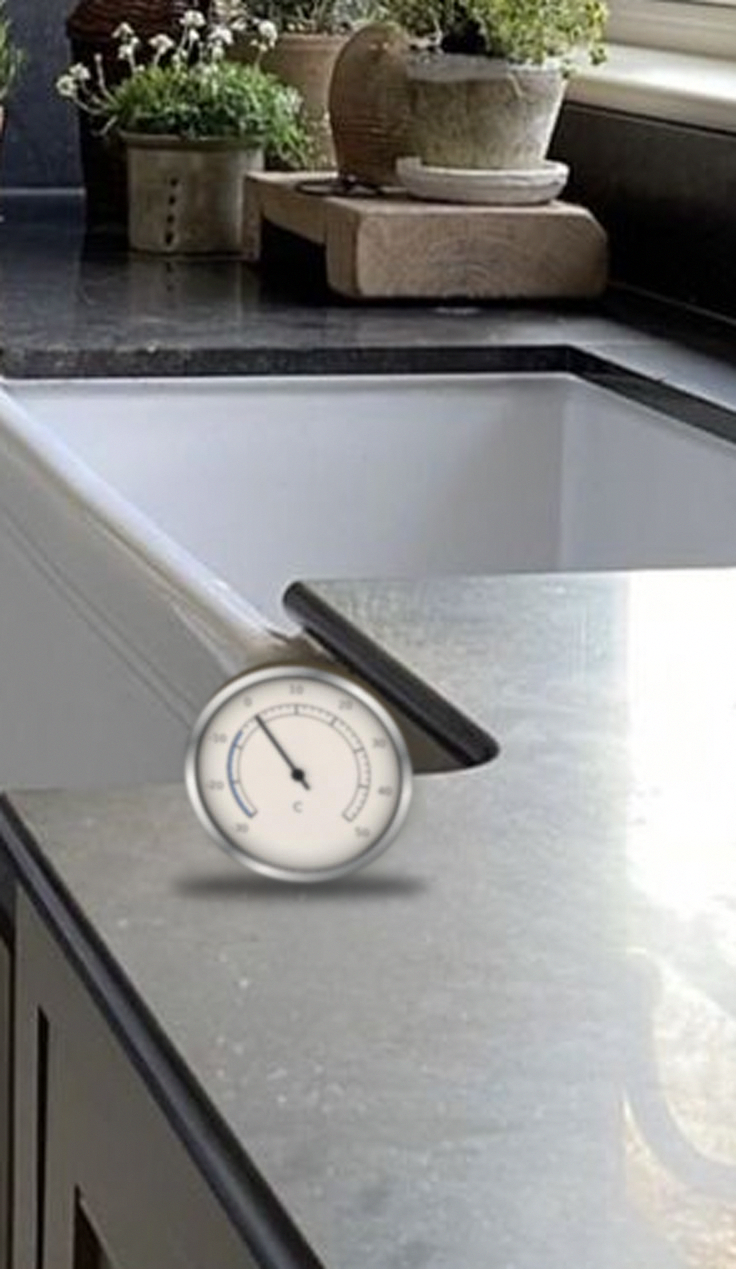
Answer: 0 °C
